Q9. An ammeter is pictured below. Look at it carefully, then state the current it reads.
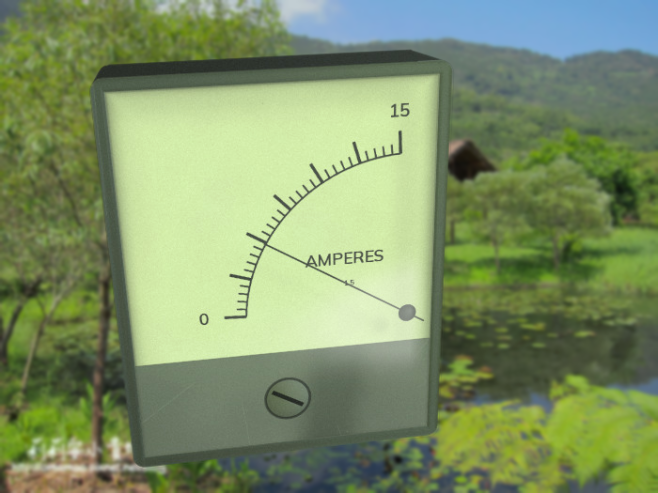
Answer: 5 A
